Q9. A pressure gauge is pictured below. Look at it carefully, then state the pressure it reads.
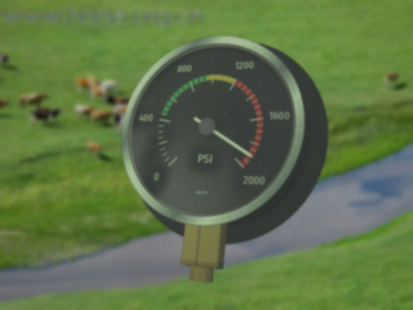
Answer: 1900 psi
